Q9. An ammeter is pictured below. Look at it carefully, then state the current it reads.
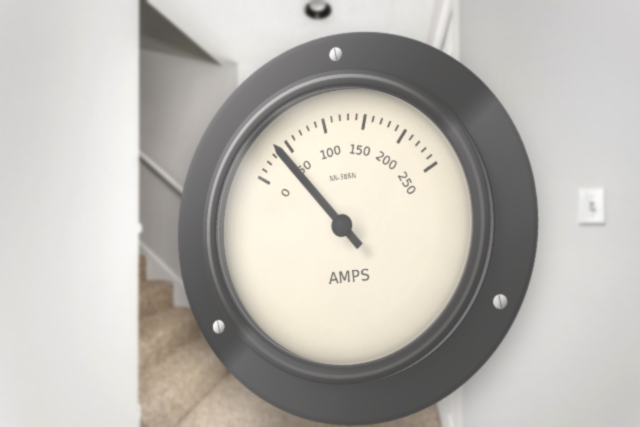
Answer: 40 A
